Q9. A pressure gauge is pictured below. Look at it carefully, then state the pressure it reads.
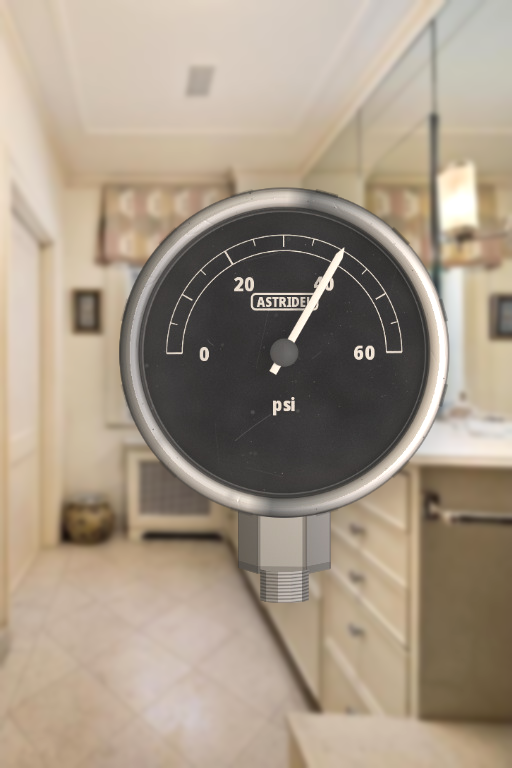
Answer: 40 psi
